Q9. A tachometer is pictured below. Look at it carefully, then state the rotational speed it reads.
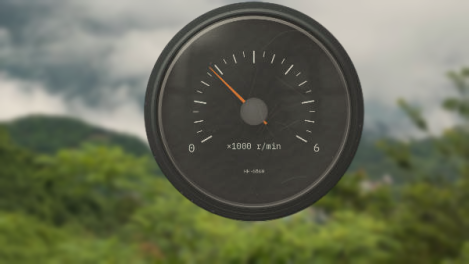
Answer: 1875 rpm
